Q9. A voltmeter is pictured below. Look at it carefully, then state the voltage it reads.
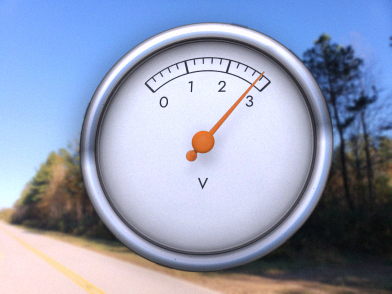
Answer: 2.8 V
